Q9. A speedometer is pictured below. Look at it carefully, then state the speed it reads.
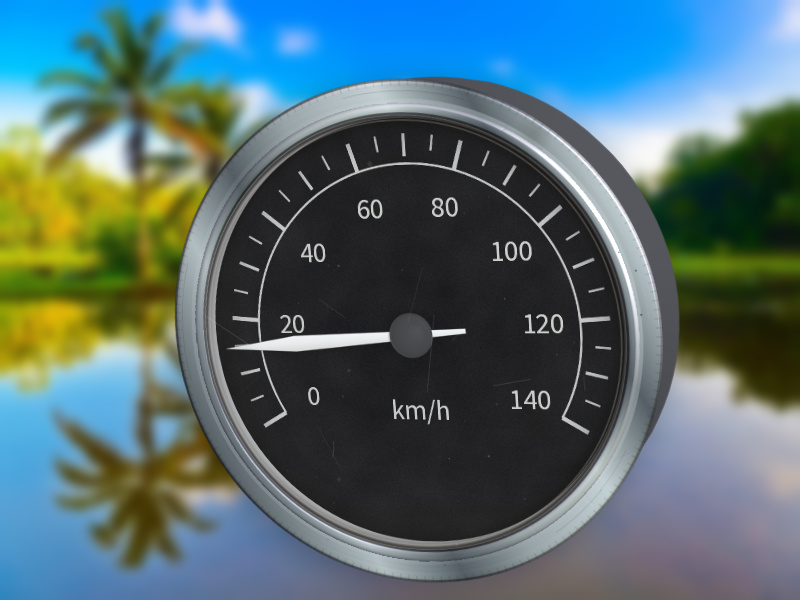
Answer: 15 km/h
